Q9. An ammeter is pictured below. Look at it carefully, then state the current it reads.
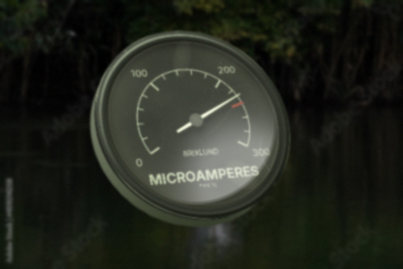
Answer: 230 µA
